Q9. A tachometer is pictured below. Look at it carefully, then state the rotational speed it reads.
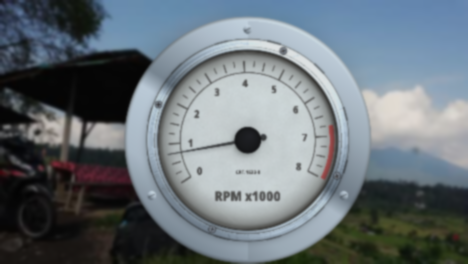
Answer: 750 rpm
